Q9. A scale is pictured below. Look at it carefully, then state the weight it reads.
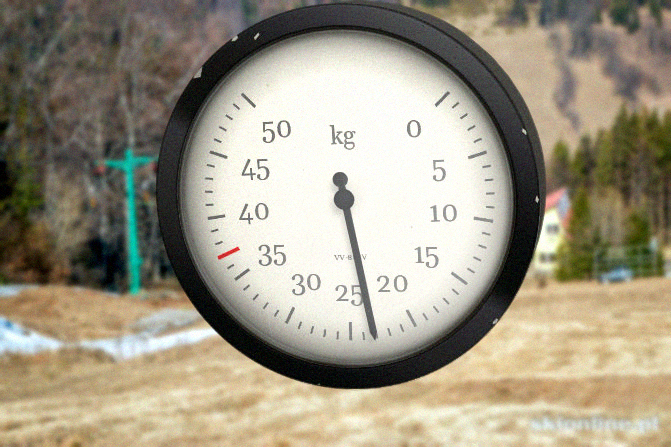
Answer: 23 kg
